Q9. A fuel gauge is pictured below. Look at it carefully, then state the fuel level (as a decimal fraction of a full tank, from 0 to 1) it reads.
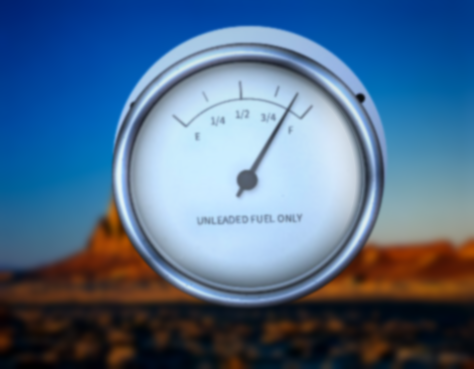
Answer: 0.875
